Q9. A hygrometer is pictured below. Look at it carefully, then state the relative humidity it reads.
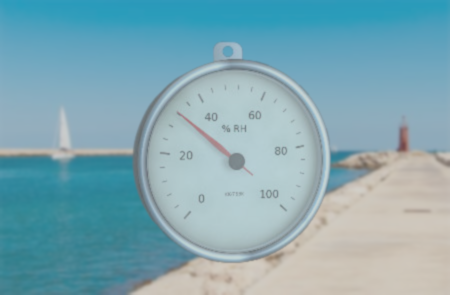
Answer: 32 %
